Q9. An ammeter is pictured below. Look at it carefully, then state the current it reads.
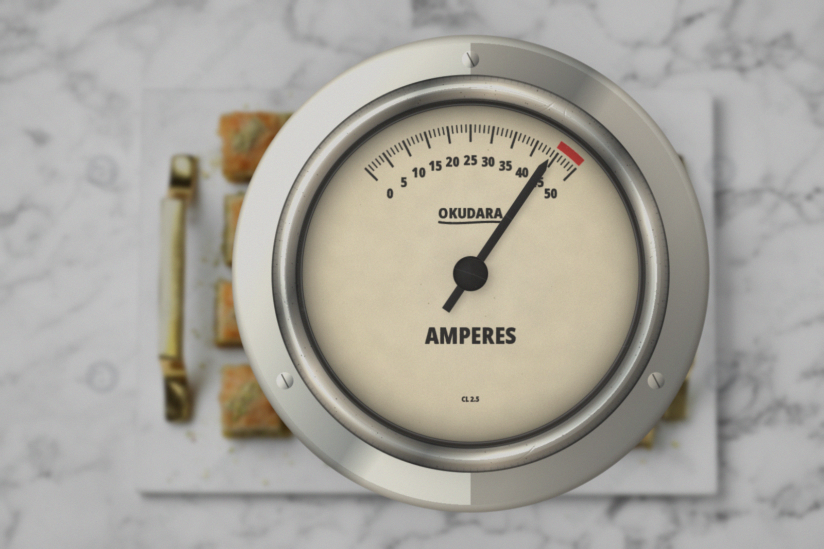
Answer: 44 A
